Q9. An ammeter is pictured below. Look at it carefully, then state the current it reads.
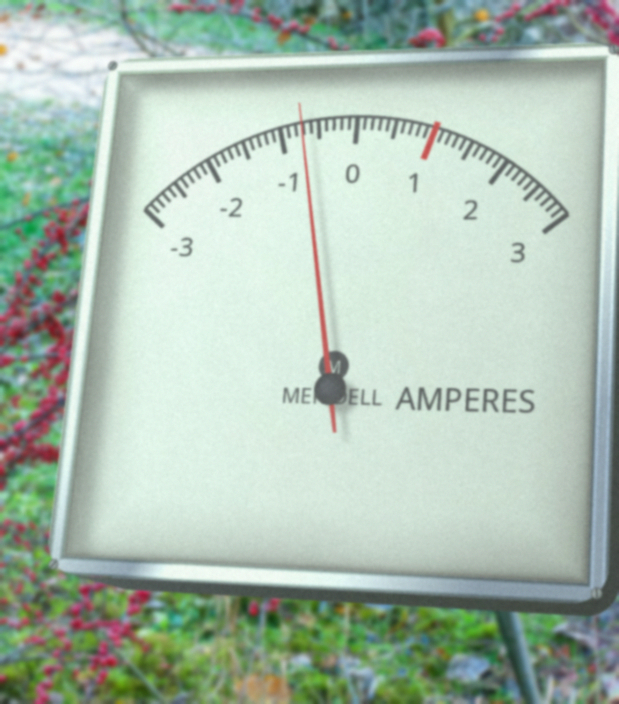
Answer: -0.7 A
